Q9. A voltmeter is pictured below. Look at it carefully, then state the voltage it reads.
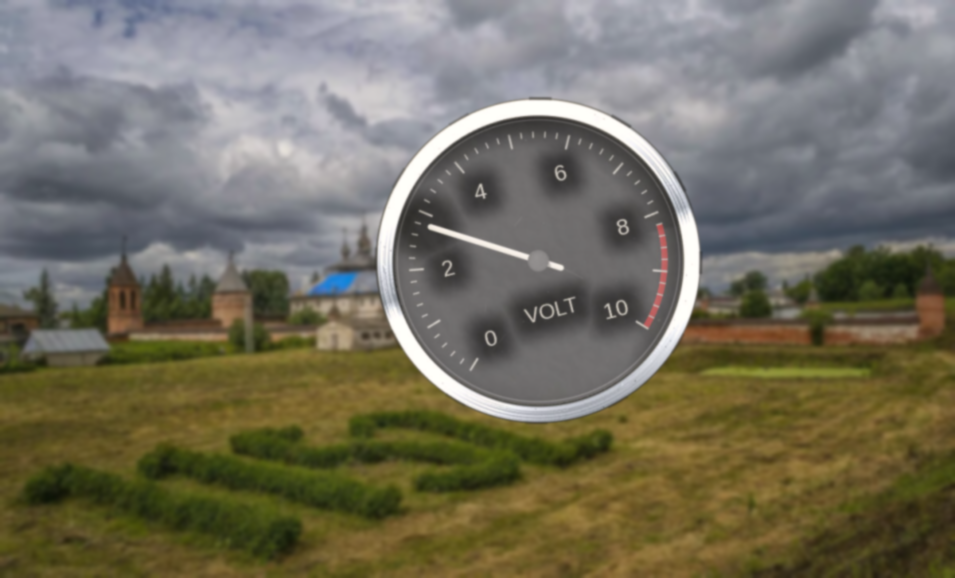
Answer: 2.8 V
